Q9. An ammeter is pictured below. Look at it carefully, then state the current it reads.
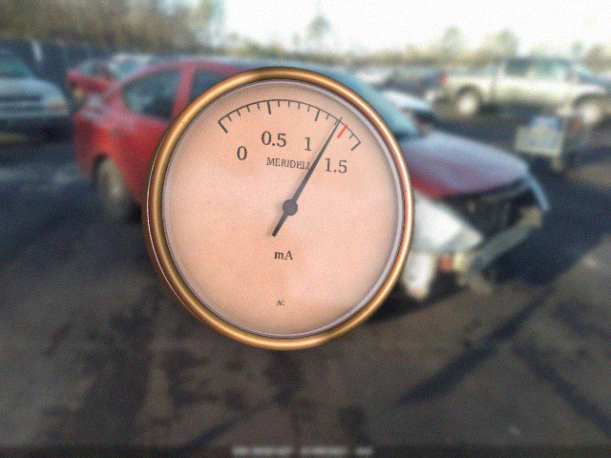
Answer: 1.2 mA
